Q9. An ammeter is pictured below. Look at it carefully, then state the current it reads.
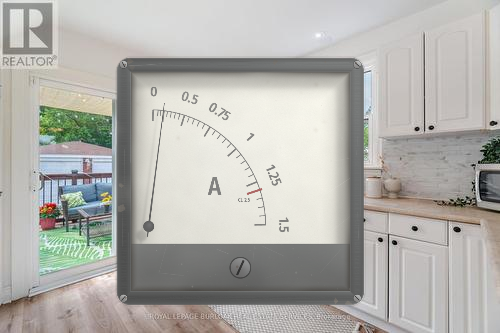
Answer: 0.25 A
